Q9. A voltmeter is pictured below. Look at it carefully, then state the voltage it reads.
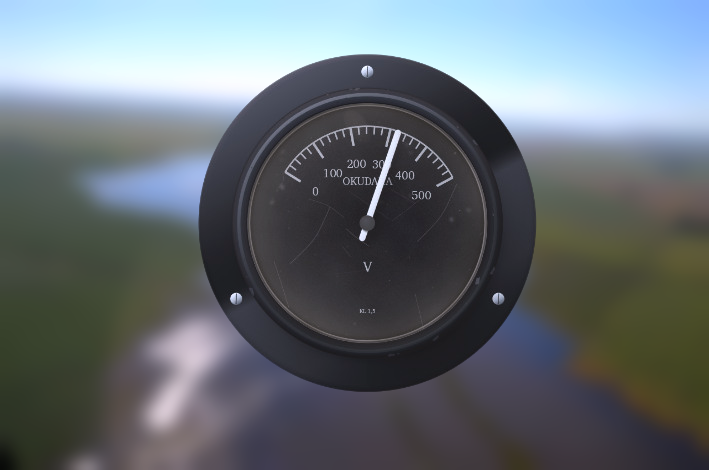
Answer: 320 V
